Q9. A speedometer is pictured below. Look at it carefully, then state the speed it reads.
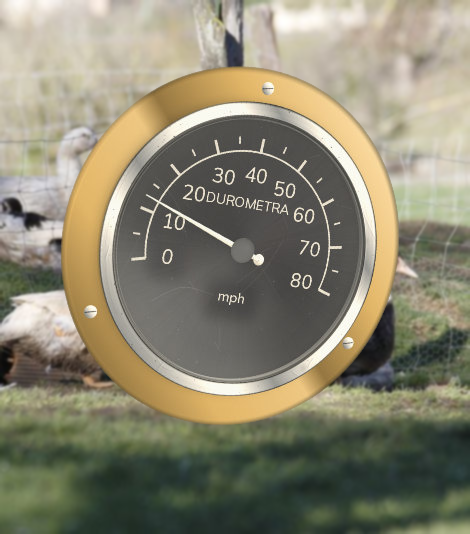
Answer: 12.5 mph
